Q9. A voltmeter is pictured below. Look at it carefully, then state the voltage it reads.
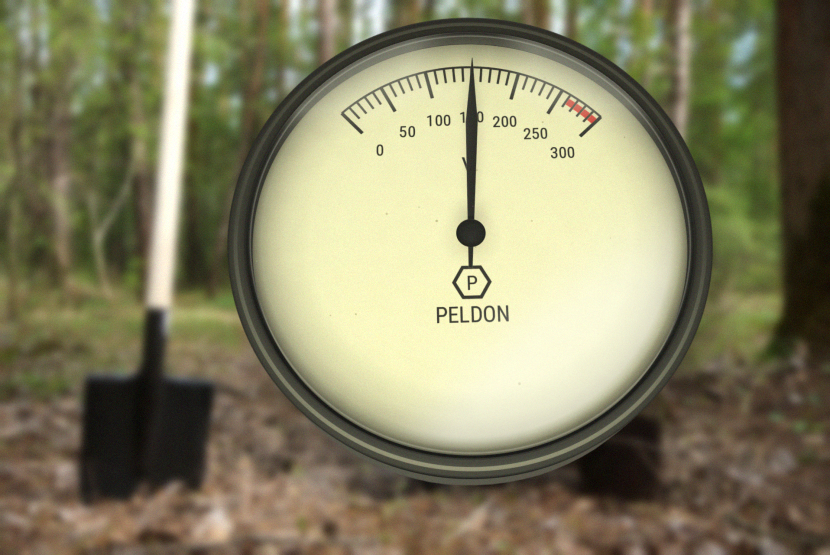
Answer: 150 V
